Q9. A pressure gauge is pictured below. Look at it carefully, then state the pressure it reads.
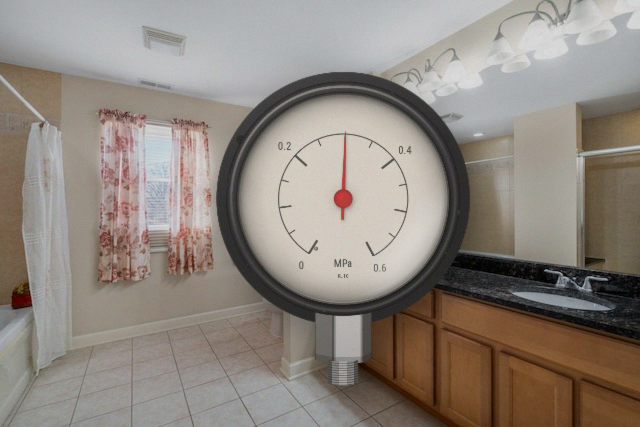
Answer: 0.3 MPa
